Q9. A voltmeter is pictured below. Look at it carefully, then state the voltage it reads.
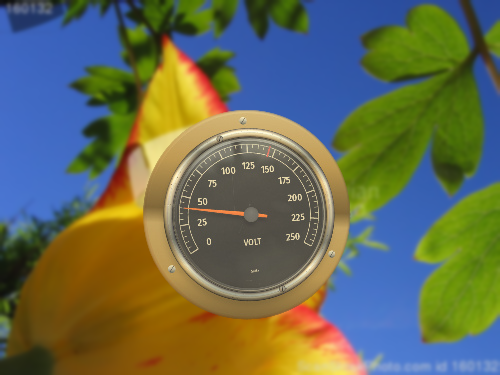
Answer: 40 V
